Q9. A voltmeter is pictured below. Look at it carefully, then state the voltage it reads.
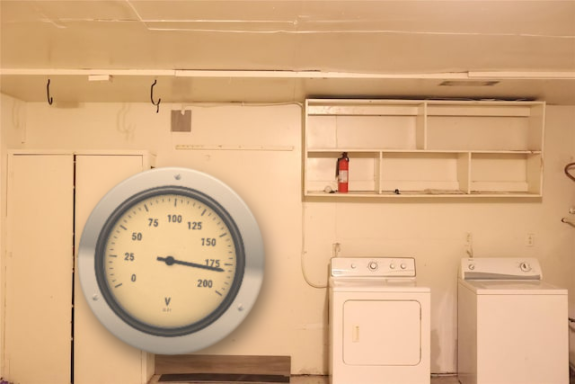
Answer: 180 V
